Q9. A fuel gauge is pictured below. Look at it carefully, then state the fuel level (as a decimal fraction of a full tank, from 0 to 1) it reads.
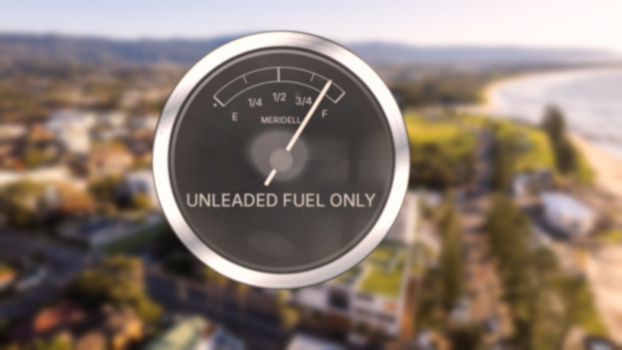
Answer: 0.875
